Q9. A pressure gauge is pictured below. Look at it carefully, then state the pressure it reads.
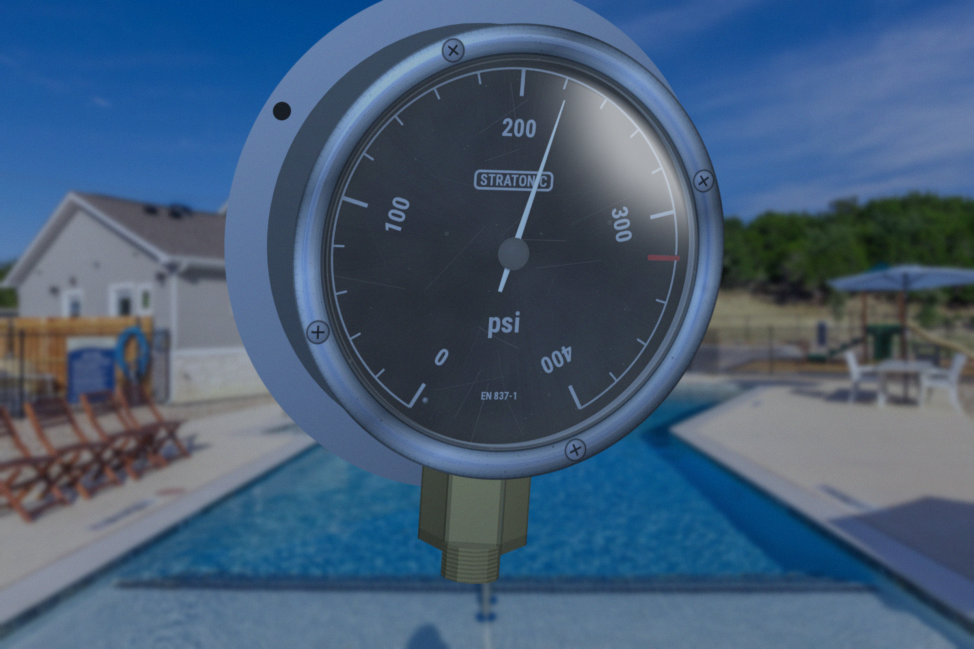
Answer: 220 psi
